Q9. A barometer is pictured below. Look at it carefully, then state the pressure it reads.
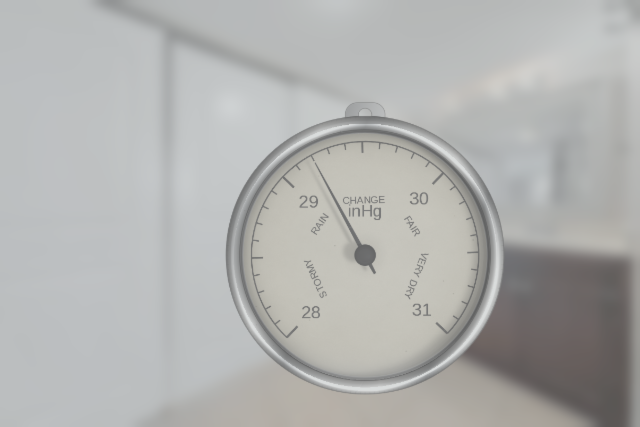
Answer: 29.2 inHg
